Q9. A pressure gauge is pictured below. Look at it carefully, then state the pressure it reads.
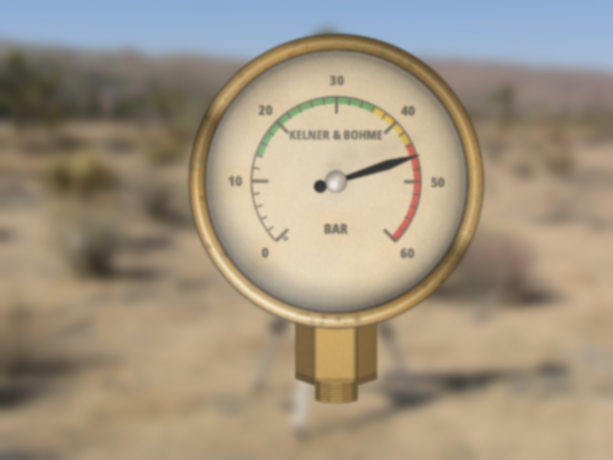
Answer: 46 bar
